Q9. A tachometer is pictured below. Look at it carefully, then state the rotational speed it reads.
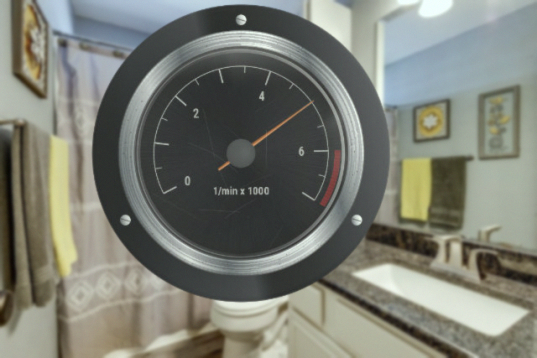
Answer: 5000 rpm
